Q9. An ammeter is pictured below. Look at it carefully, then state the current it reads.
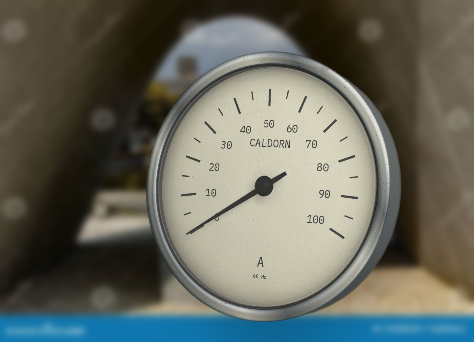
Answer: 0 A
